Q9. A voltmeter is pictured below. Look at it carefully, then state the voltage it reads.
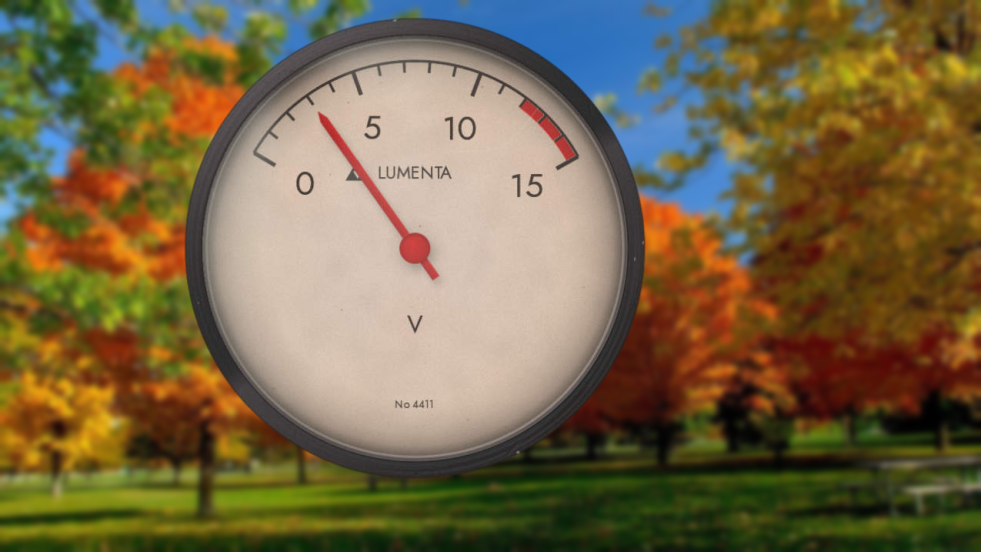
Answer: 3 V
